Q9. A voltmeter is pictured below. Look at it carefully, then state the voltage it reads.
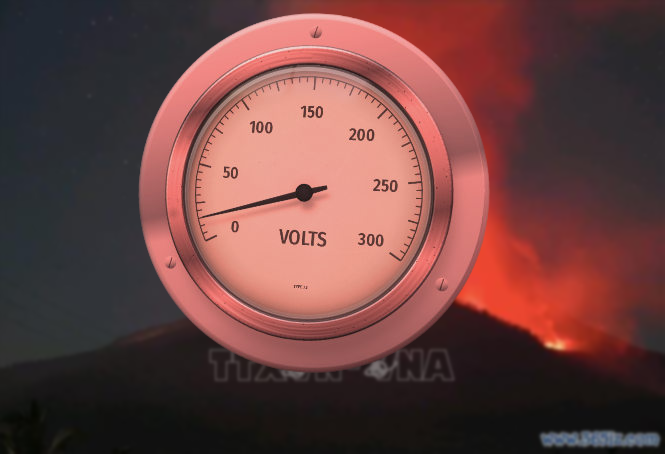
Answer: 15 V
